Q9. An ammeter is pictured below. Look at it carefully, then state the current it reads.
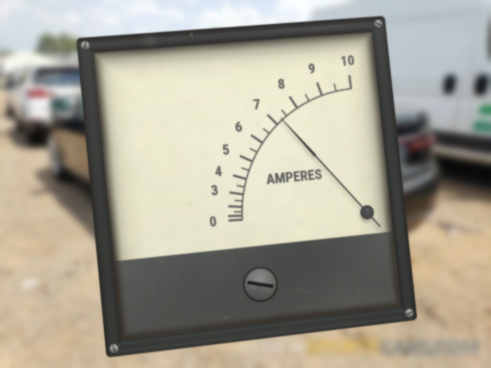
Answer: 7.25 A
